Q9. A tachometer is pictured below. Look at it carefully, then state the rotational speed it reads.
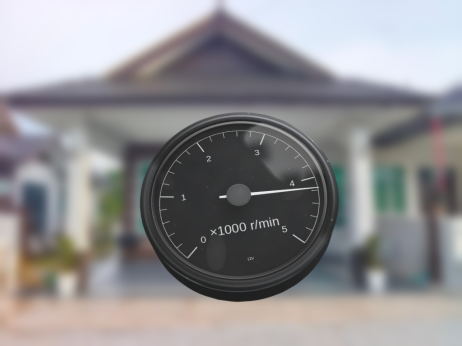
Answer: 4200 rpm
